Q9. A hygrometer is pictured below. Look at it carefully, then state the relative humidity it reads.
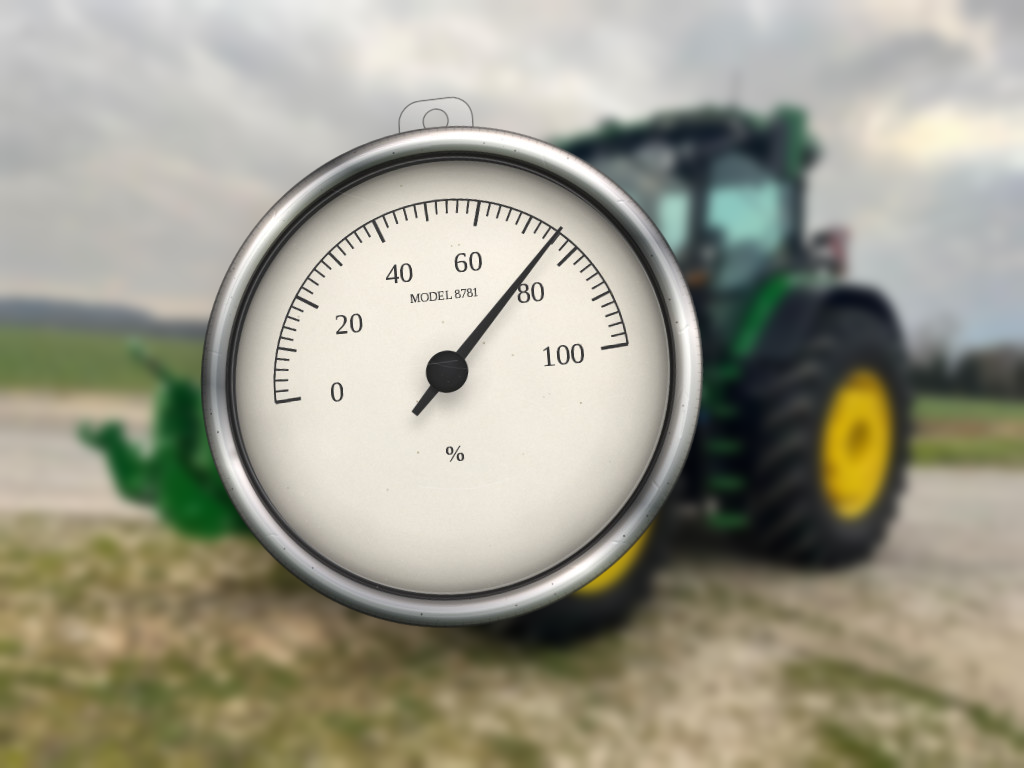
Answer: 76 %
